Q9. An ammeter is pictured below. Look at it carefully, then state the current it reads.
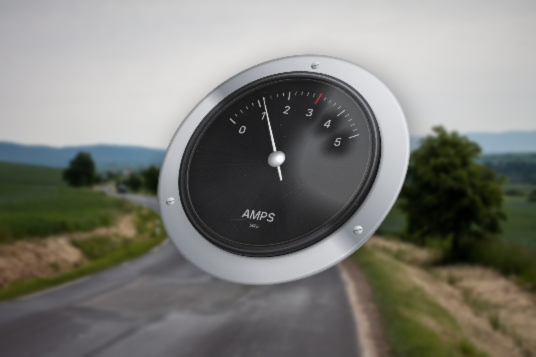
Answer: 1.2 A
